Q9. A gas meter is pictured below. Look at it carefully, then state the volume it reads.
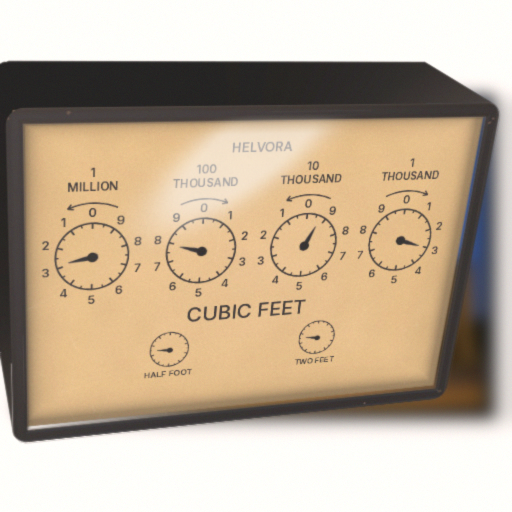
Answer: 279300 ft³
